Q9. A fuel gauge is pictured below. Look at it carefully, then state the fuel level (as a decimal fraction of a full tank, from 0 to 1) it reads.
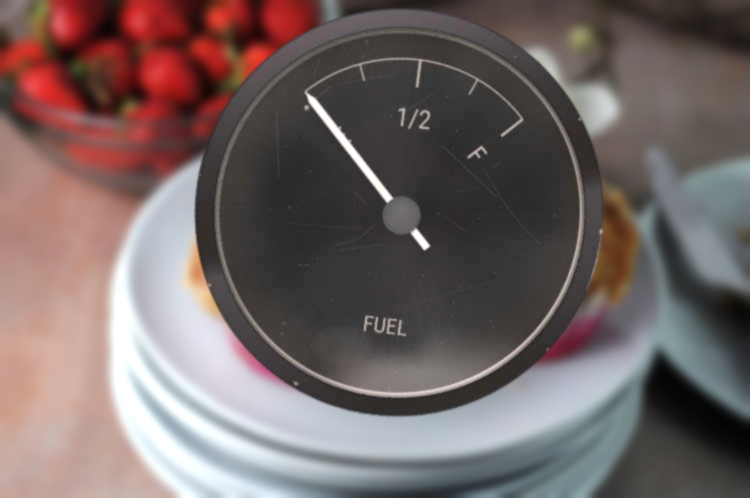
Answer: 0
